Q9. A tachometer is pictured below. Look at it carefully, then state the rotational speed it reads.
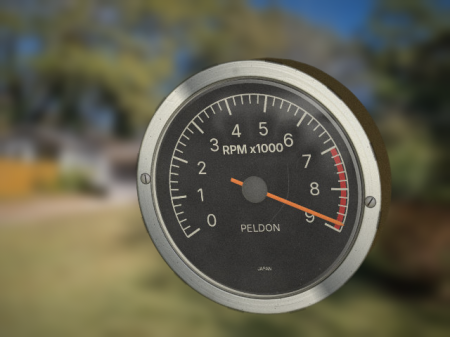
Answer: 8800 rpm
